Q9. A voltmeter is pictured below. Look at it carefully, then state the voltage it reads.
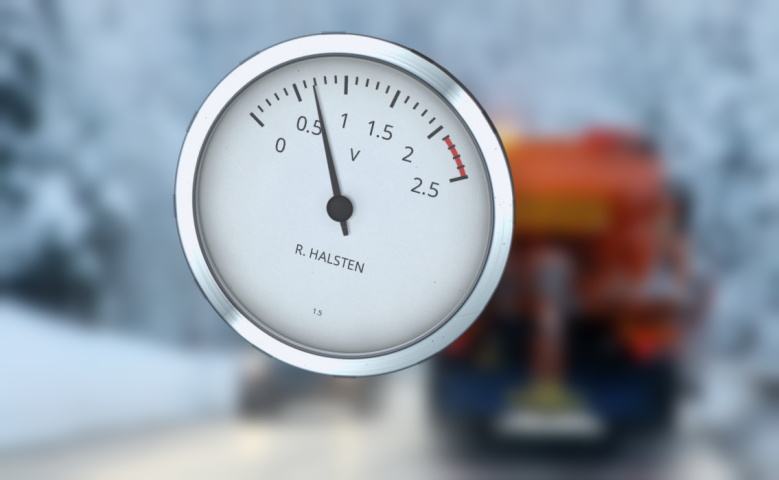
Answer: 0.7 V
